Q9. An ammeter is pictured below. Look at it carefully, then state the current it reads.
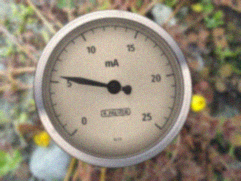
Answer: 5.5 mA
